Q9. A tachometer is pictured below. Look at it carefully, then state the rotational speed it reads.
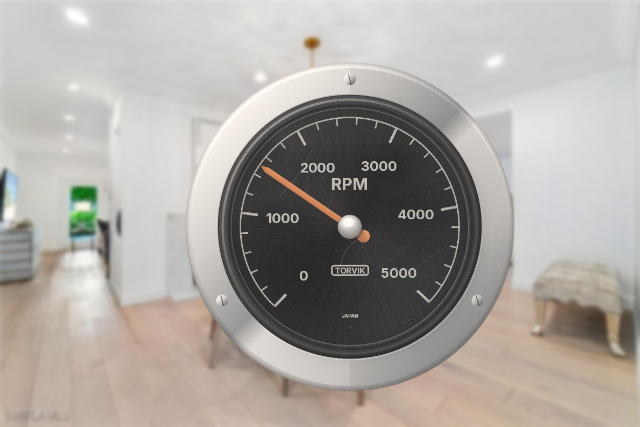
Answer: 1500 rpm
